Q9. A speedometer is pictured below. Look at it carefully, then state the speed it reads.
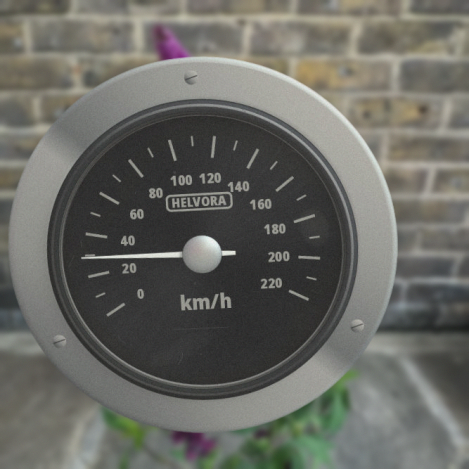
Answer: 30 km/h
